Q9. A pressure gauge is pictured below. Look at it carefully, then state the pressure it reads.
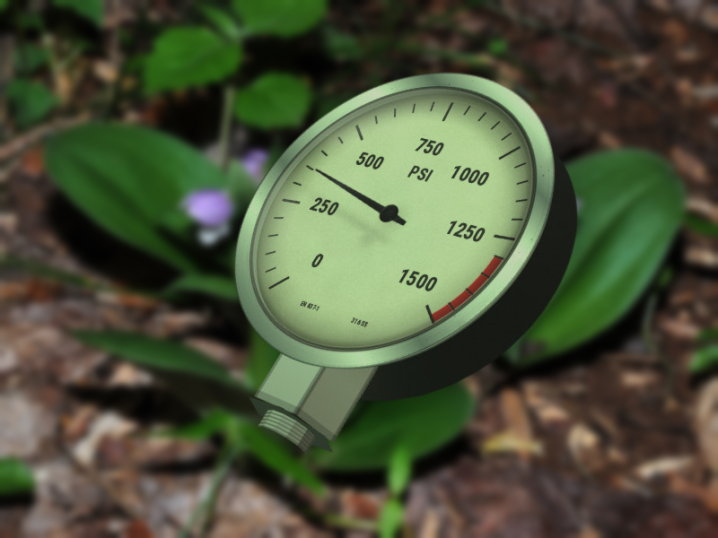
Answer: 350 psi
